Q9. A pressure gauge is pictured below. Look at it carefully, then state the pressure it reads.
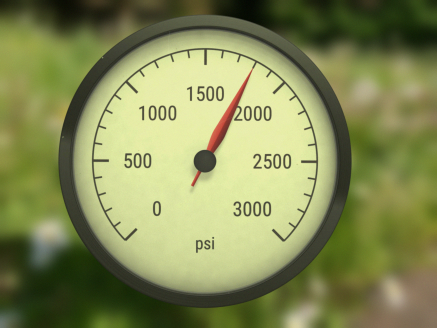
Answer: 1800 psi
